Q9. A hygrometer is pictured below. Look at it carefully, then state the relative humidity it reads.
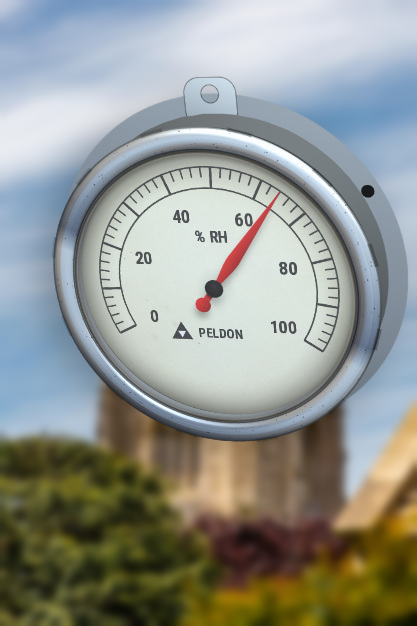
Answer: 64 %
